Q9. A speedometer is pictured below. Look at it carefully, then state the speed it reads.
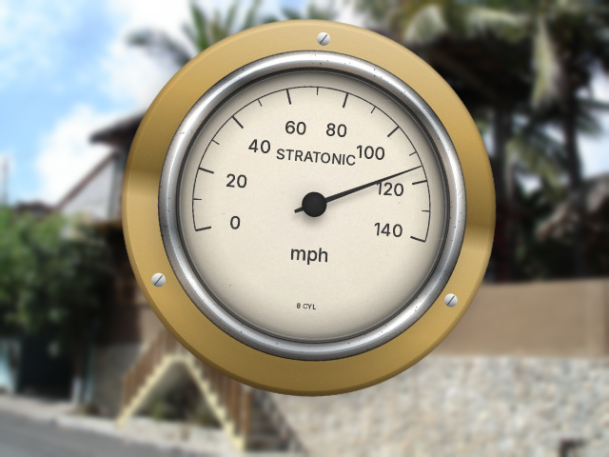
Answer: 115 mph
